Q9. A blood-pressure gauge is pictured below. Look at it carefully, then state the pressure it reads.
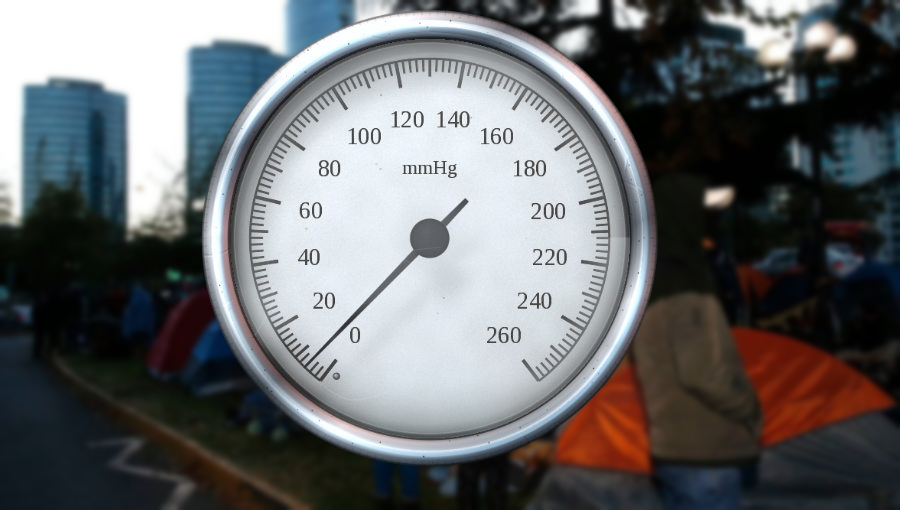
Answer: 6 mmHg
